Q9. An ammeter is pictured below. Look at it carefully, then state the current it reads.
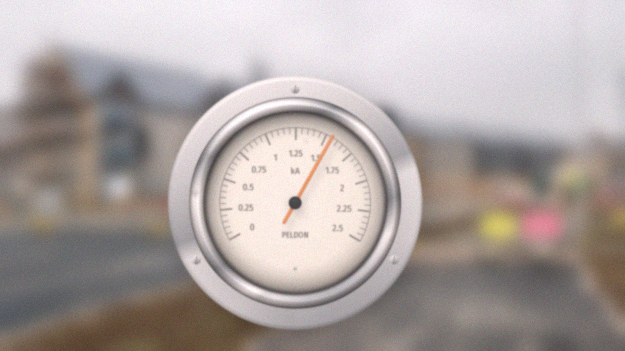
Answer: 1.55 kA
